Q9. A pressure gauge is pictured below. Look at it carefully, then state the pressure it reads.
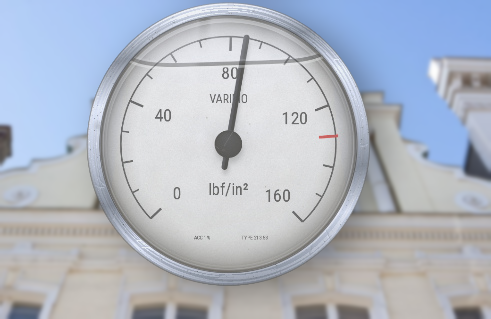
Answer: 85 psi
